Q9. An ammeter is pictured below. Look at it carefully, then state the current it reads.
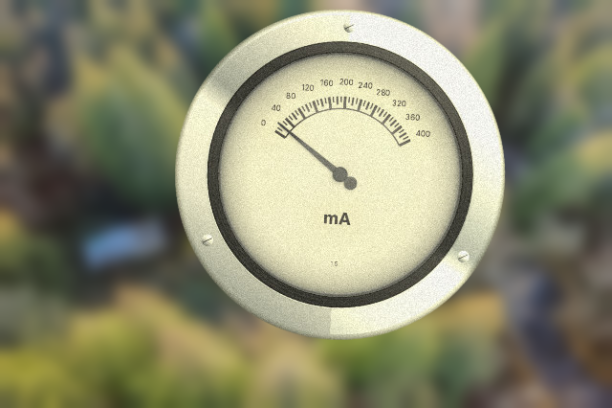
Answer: 20 mA
